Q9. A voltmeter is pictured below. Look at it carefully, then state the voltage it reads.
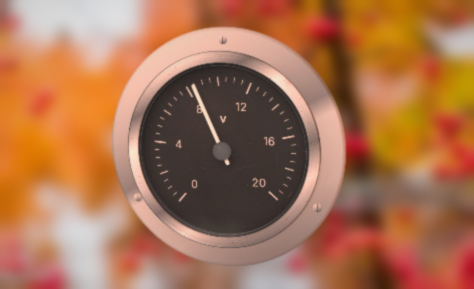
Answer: 8.5 V
